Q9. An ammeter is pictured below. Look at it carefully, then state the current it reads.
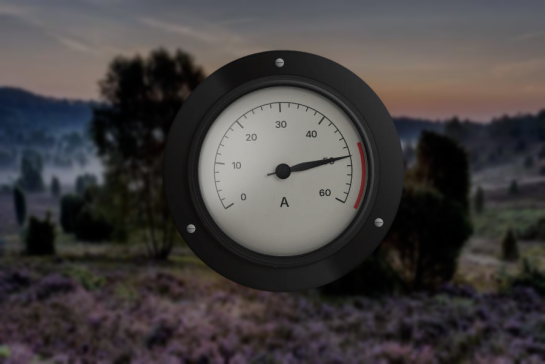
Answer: 50 A
